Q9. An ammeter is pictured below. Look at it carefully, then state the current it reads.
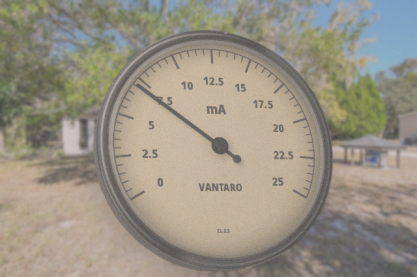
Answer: 7 mA
